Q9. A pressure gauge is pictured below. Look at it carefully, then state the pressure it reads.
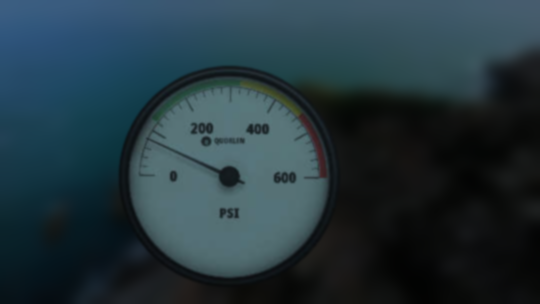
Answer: 80 psi
